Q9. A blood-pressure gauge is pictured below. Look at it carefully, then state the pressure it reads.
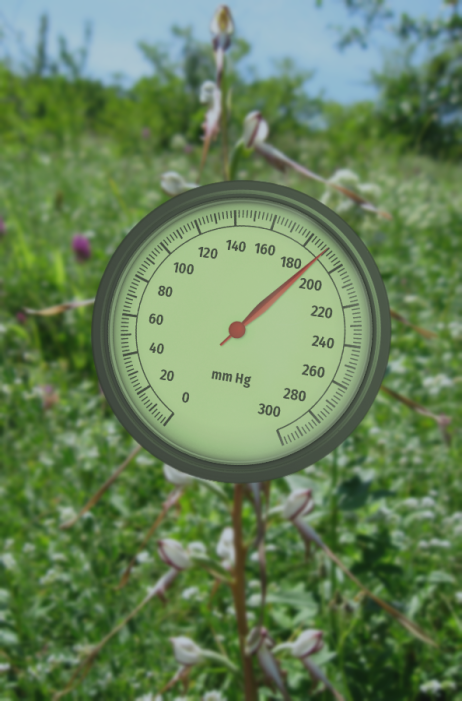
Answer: 190 mmHg
